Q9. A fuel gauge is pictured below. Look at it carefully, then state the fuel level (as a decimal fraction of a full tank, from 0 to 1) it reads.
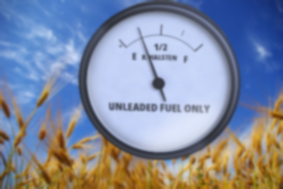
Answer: 0.25
